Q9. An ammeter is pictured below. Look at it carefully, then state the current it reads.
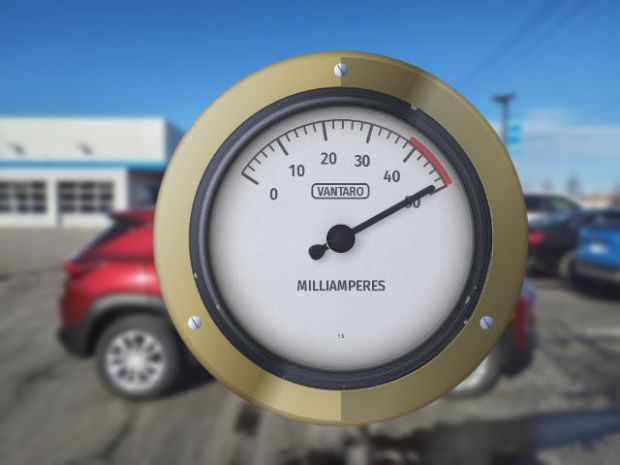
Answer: 49 mA
